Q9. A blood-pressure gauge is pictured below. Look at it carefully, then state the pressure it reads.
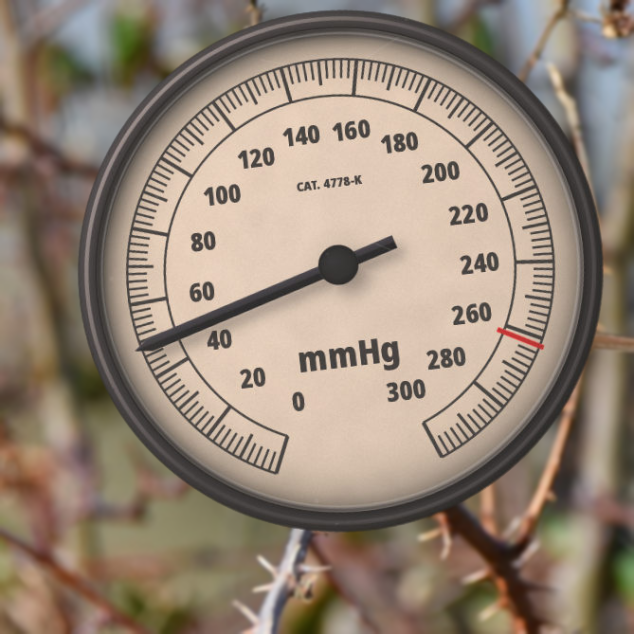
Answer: 48 mmHg
